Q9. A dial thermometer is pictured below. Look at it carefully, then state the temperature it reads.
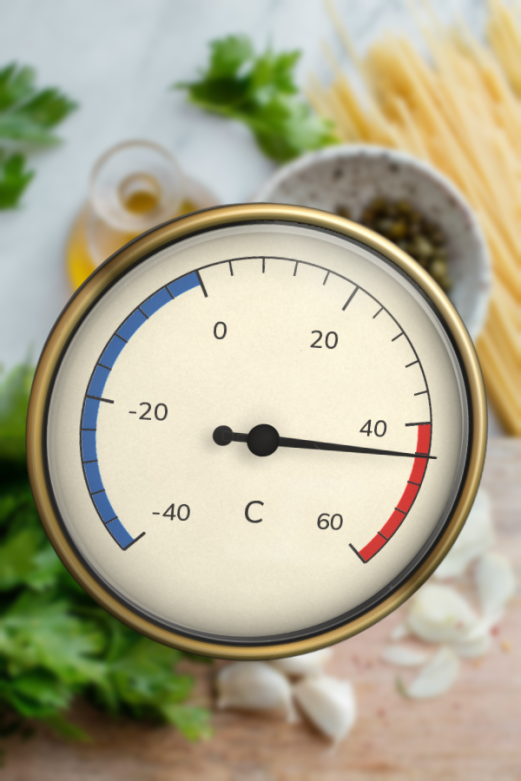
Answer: 44 °C
